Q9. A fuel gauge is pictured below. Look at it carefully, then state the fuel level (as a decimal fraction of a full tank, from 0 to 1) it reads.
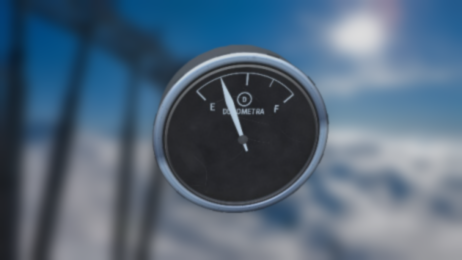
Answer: 0.25
